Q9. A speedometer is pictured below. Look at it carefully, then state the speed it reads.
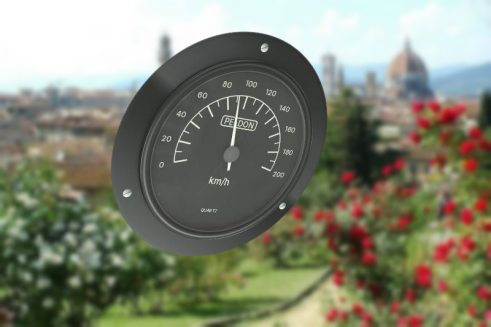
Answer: 90 km/h
